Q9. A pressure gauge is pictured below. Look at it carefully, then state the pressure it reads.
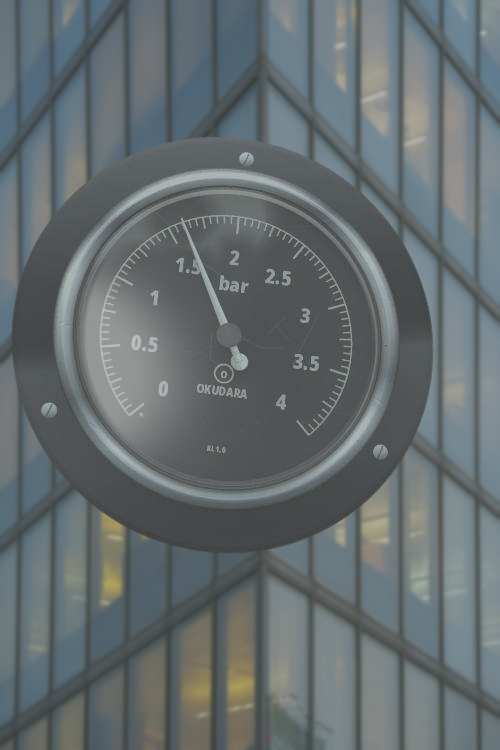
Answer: 1.6 bar
